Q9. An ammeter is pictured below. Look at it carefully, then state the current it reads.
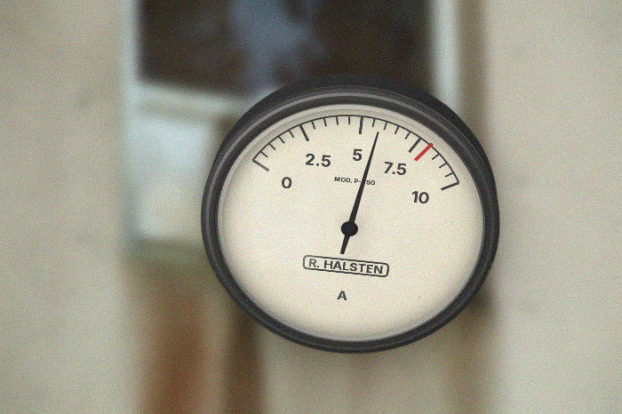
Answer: 5.75 A
